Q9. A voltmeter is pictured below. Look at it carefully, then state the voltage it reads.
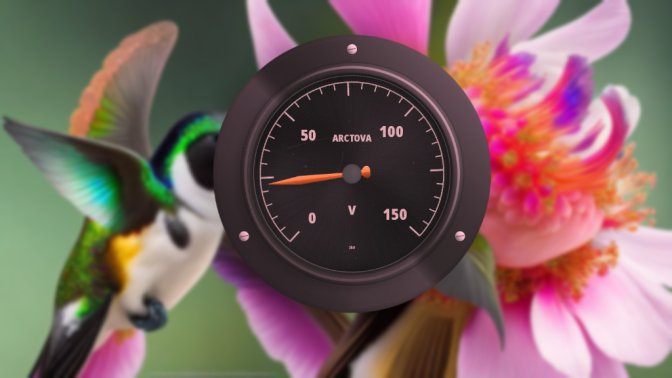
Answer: 22.5 V
